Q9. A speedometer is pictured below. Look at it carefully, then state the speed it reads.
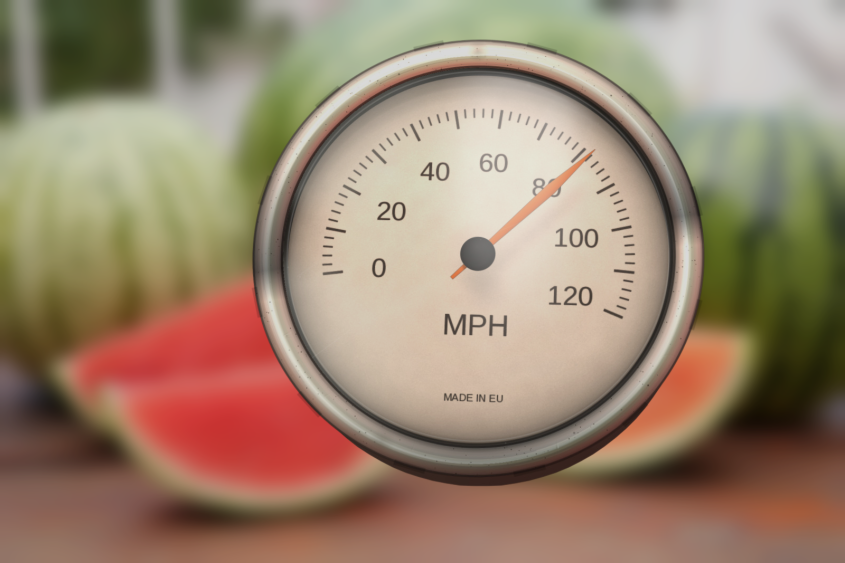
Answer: 82 mph
